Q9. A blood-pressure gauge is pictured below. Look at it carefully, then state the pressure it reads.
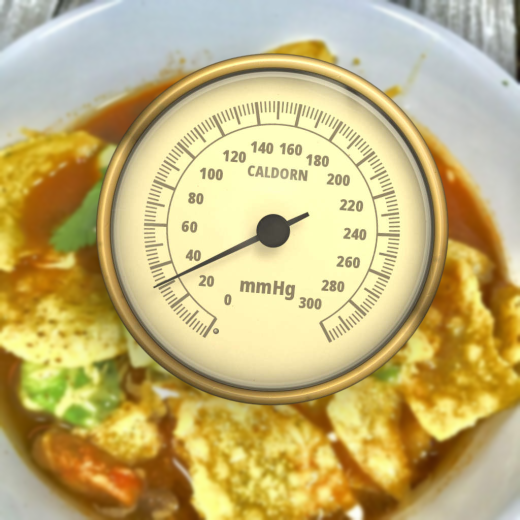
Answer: 32 mmHg
